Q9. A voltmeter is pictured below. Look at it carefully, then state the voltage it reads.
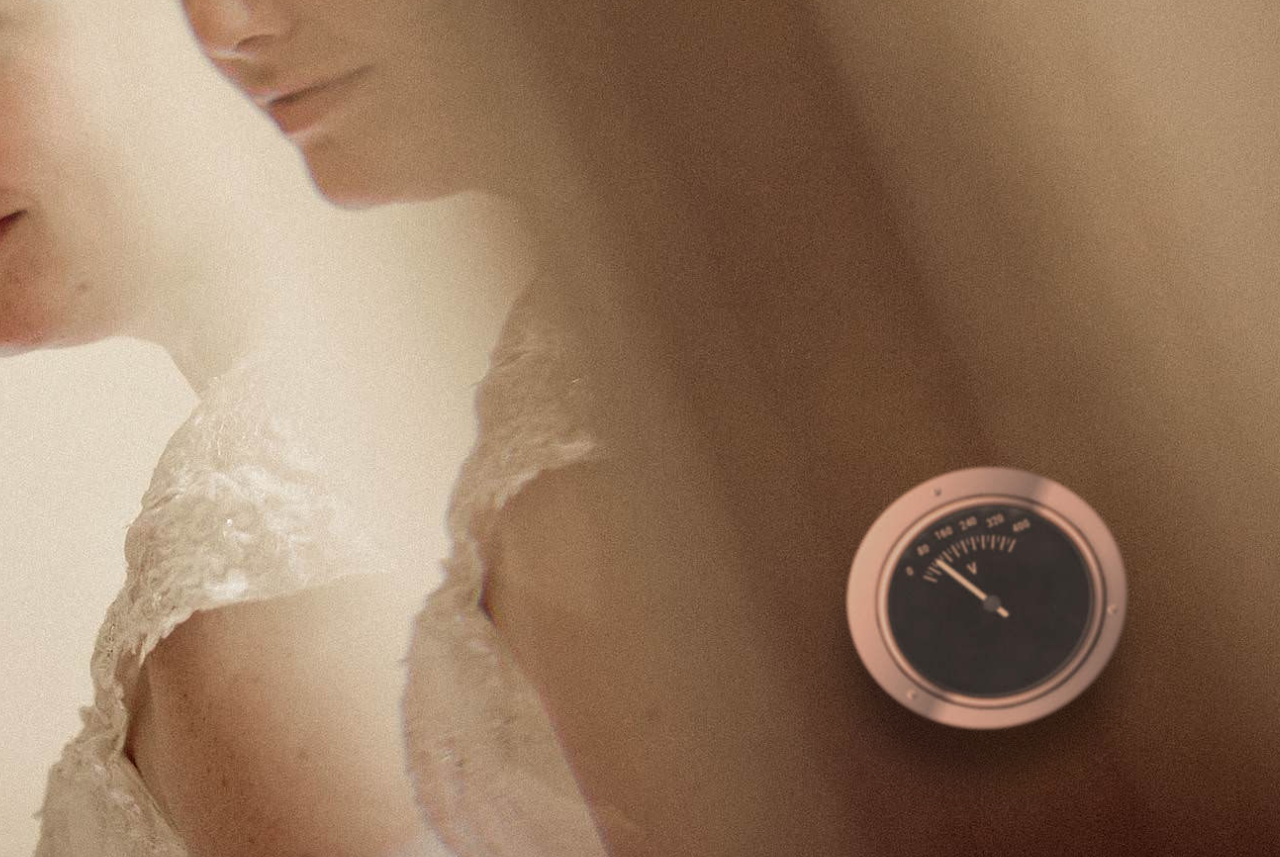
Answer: 80 V
